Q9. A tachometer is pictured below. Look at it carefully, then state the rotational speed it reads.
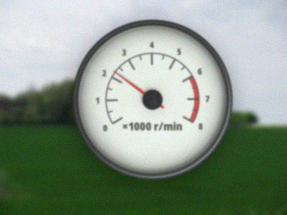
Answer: 2250 rpm
